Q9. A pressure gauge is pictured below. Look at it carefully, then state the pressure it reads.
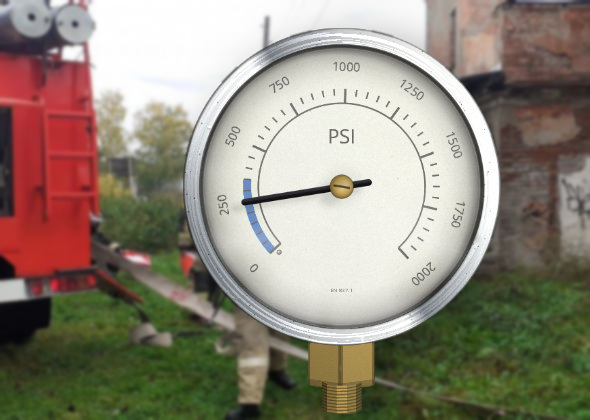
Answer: 250 psi
